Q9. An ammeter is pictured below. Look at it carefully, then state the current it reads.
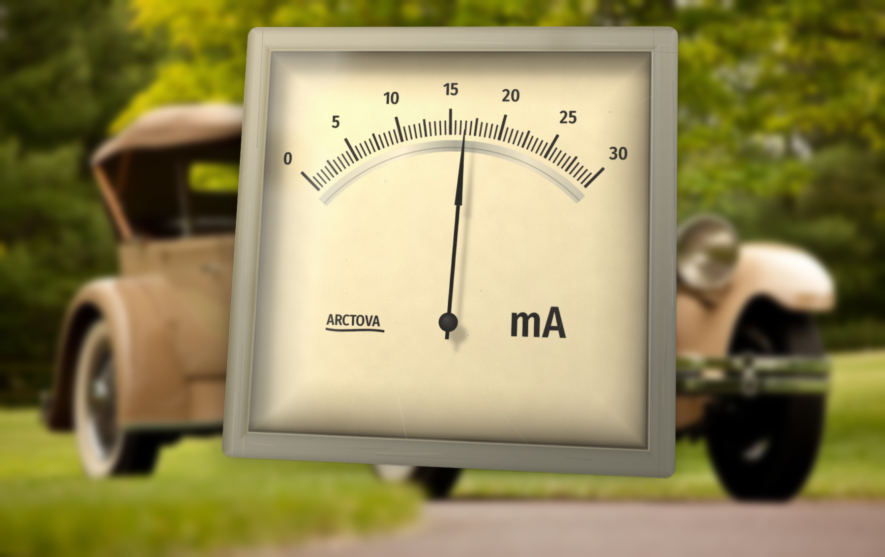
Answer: 16.5 mA
